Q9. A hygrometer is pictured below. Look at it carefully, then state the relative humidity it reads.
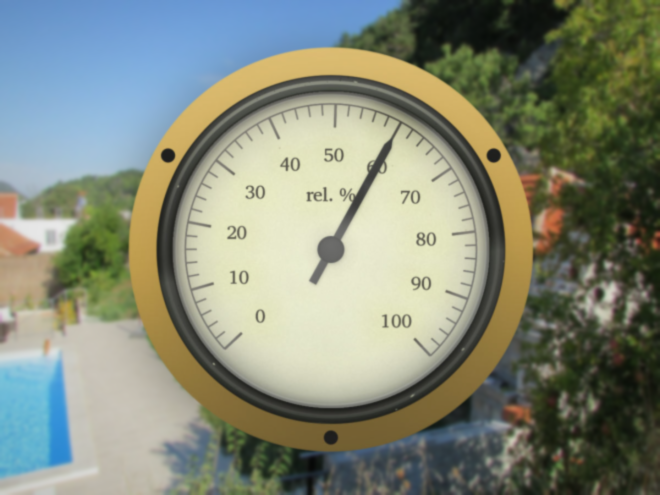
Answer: 60 %
